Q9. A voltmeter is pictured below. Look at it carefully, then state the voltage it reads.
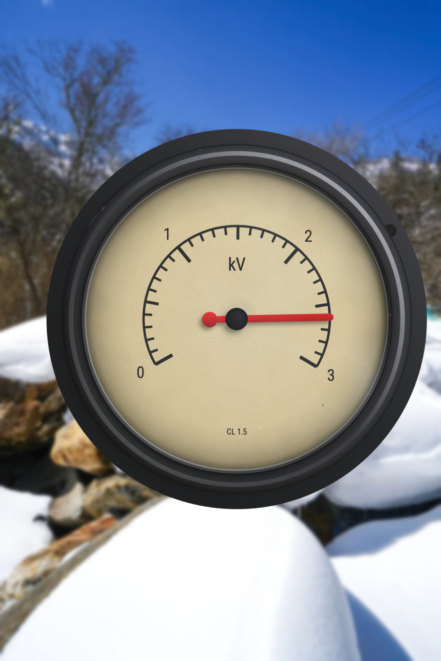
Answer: 2.6 kV
